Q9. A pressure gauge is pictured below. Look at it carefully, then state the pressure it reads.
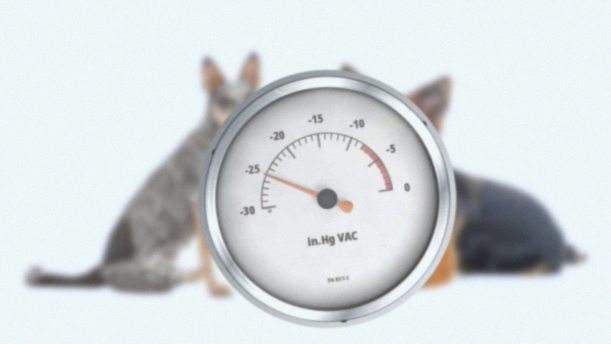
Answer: -25 inHg
